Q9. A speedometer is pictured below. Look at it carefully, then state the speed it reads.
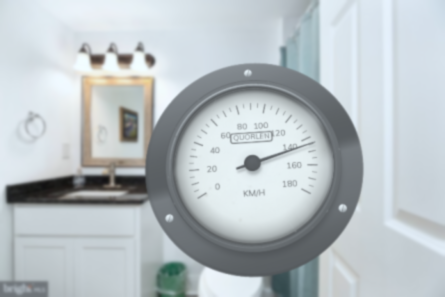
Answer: 145 km/h
